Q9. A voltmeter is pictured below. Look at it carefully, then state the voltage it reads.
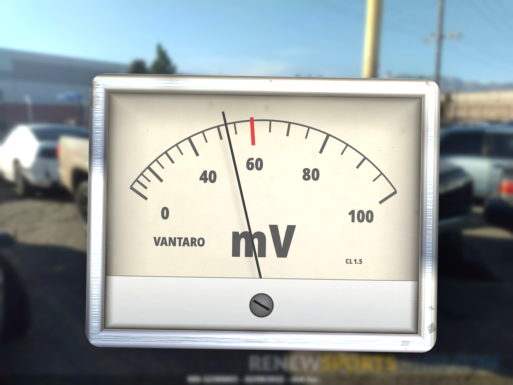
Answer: 52.5 mV
